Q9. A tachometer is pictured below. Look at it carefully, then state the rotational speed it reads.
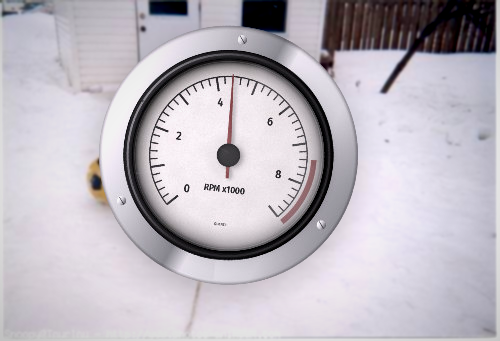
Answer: 4400 rpm
